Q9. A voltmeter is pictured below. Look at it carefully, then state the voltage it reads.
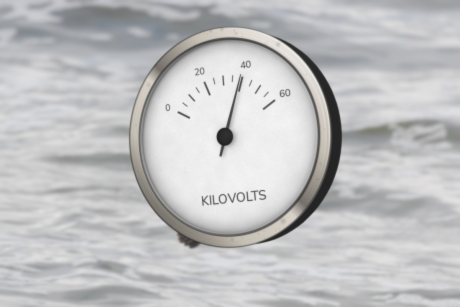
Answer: 40 kV
